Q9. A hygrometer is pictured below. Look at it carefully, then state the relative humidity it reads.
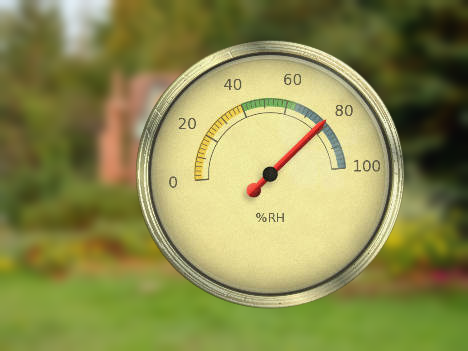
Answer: 78 %
